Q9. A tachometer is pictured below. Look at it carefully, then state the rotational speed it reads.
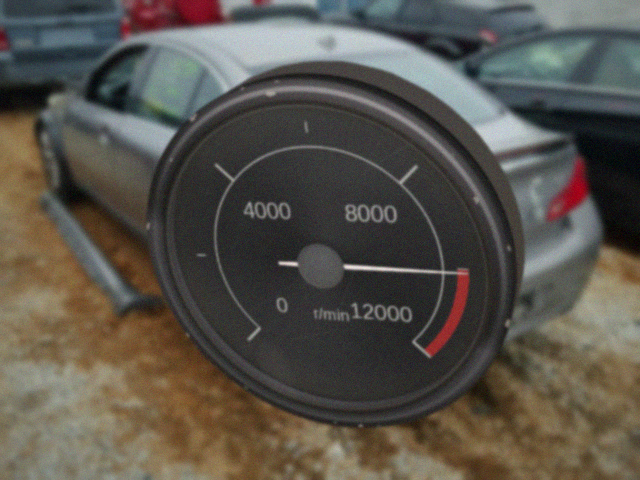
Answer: 10000 rpm
